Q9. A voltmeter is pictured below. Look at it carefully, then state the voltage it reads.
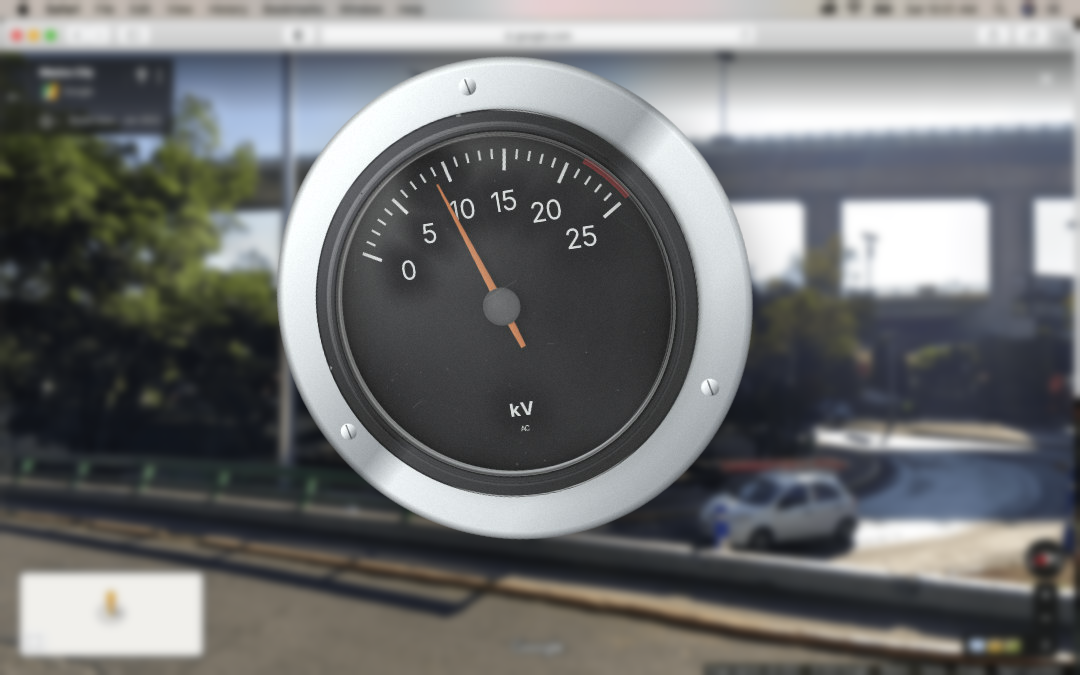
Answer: 9 kV
